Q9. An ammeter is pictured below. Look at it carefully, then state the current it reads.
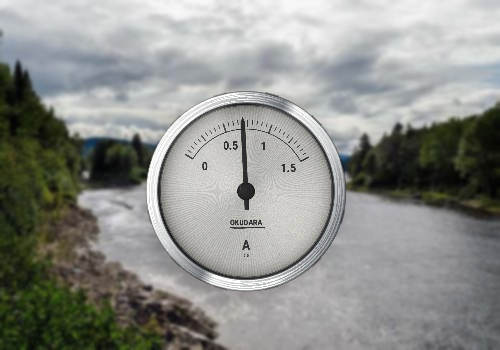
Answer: 0.7 A
